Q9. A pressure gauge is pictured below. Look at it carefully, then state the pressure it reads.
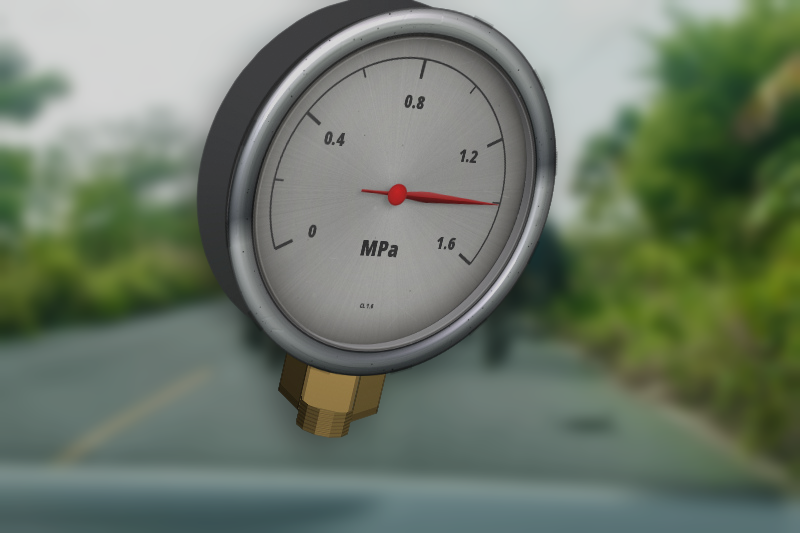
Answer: 1.4 MPa
